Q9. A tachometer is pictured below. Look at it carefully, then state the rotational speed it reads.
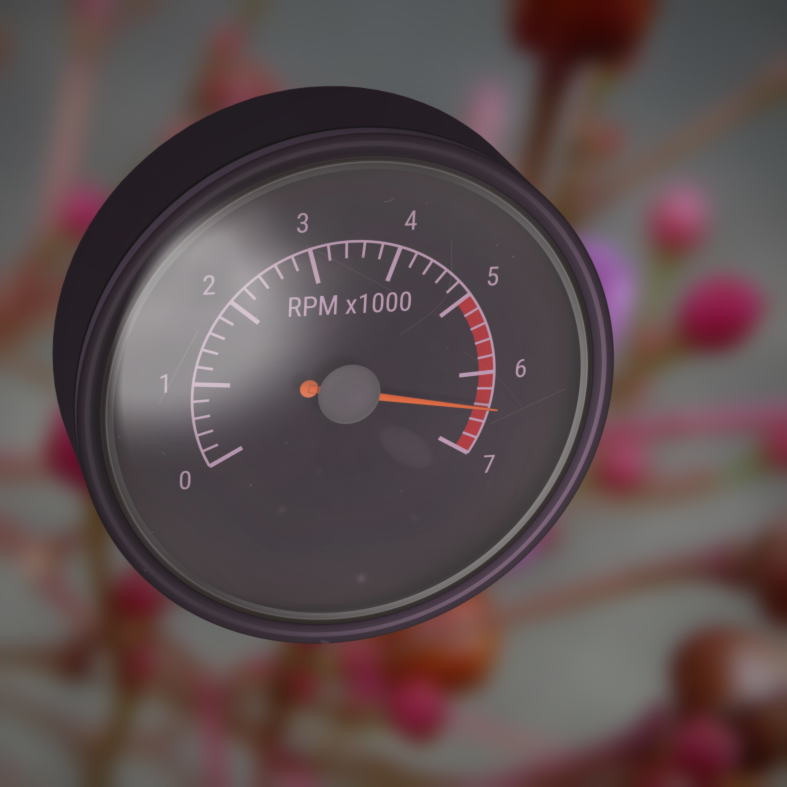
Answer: 6400 rpm
